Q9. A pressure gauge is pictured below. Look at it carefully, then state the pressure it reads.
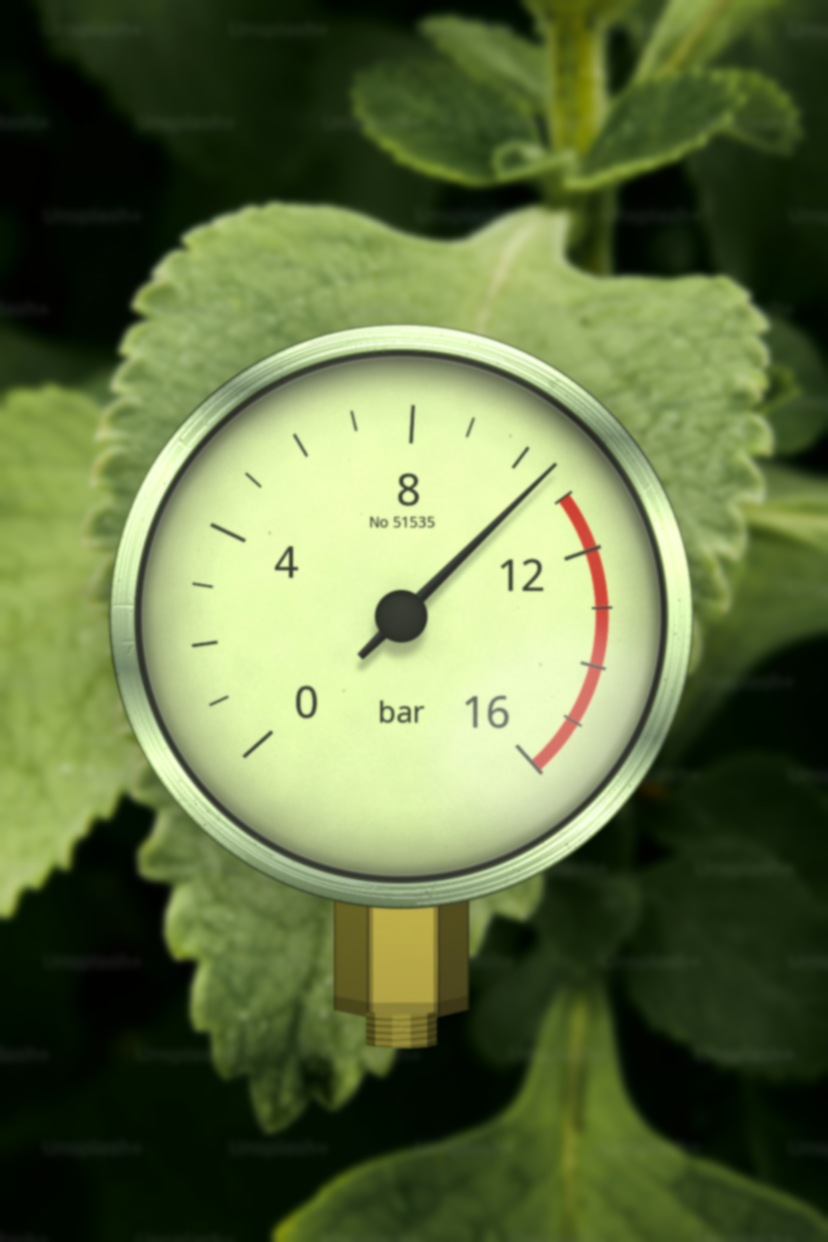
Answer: 10.5 bar
